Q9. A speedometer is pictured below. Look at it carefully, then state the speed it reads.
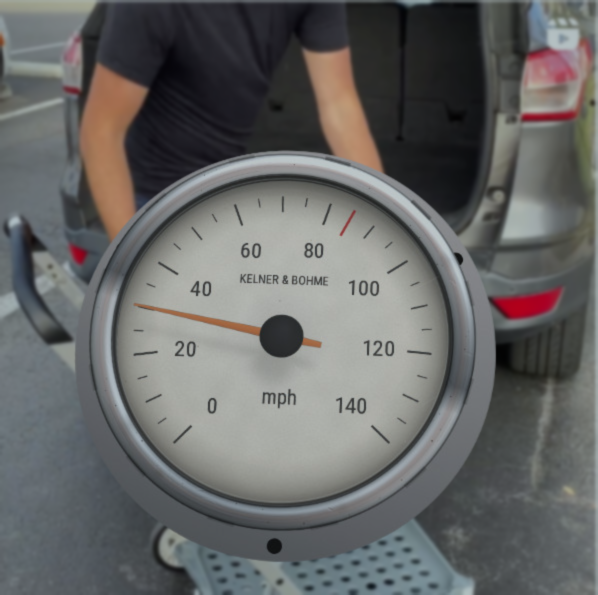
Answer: 30 mph
